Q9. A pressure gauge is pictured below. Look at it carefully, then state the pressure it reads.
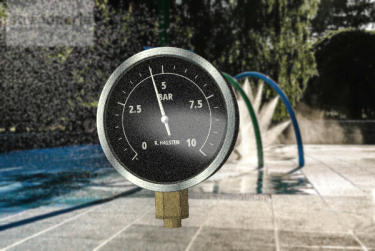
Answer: 4.5 bar
